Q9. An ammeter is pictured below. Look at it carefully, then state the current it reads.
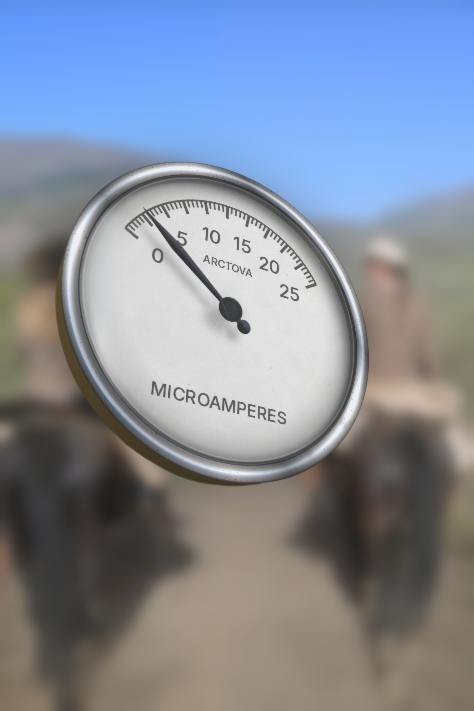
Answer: 2.5 µA
